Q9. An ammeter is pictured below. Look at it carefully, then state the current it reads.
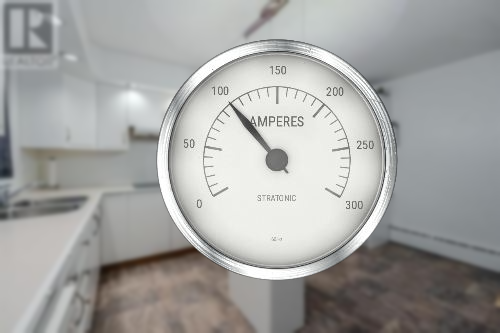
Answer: 100 A
